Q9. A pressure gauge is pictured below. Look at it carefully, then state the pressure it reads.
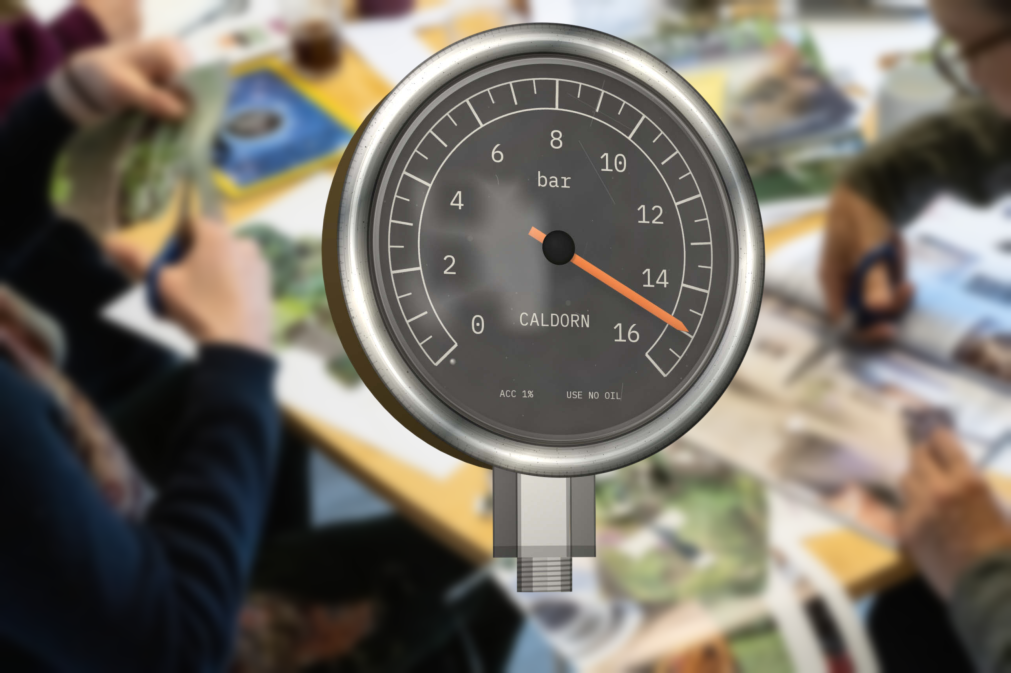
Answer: 15 bar
